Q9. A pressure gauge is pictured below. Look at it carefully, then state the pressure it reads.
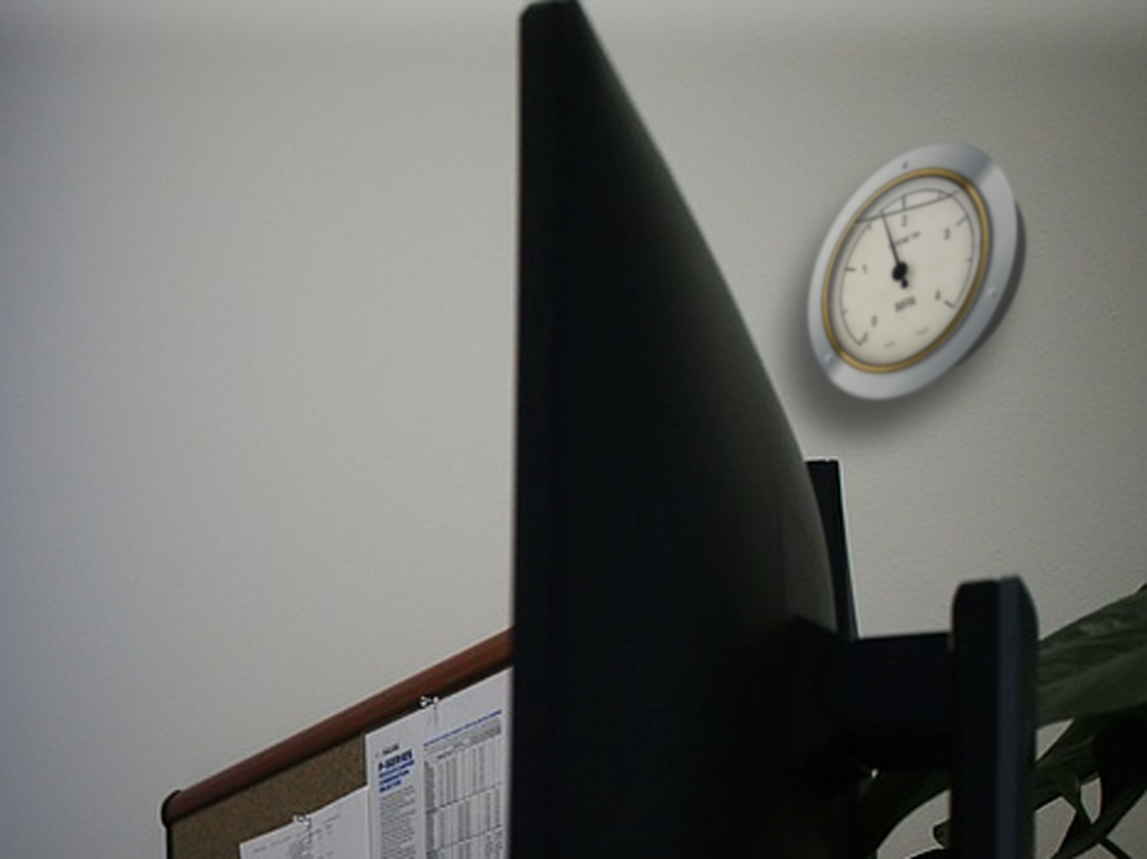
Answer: 1.75 MPa
